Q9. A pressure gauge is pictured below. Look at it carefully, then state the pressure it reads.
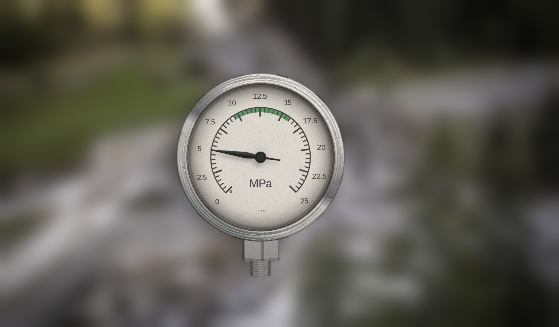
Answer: 5 MPa
